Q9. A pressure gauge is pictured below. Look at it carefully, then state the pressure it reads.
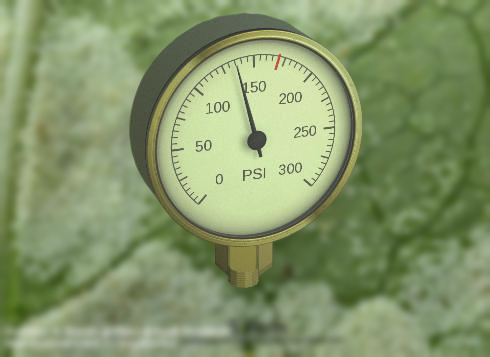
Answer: 135 psi
